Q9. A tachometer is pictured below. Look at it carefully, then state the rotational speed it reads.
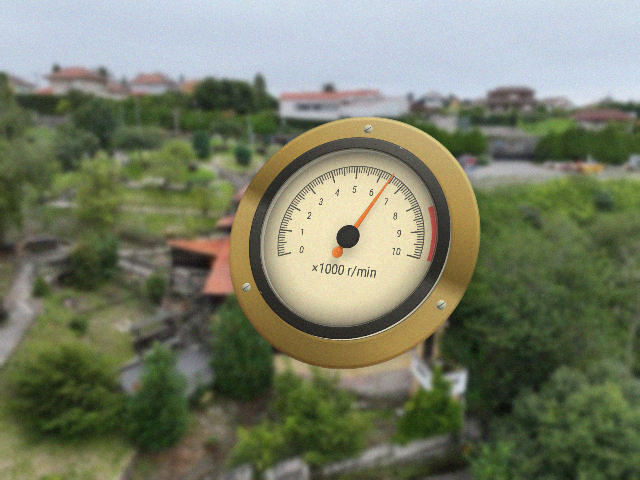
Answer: 6500 rpm
